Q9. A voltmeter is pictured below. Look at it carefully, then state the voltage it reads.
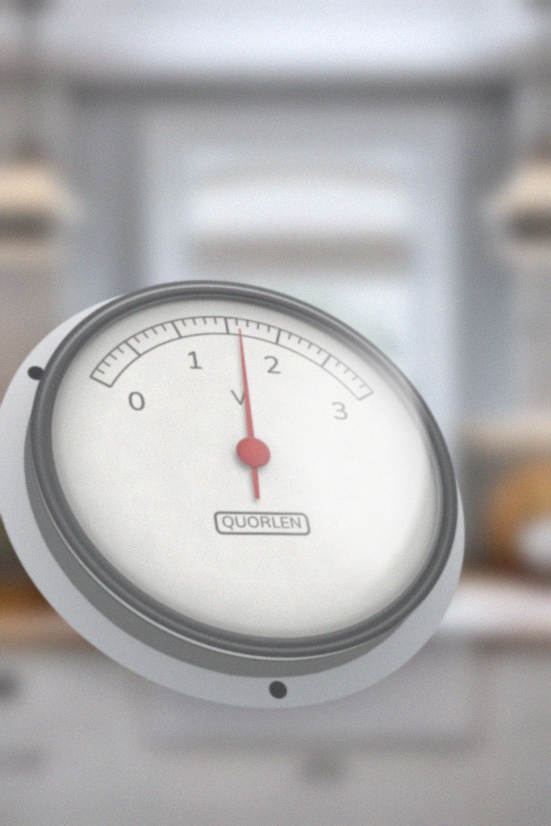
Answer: 1.6 V
